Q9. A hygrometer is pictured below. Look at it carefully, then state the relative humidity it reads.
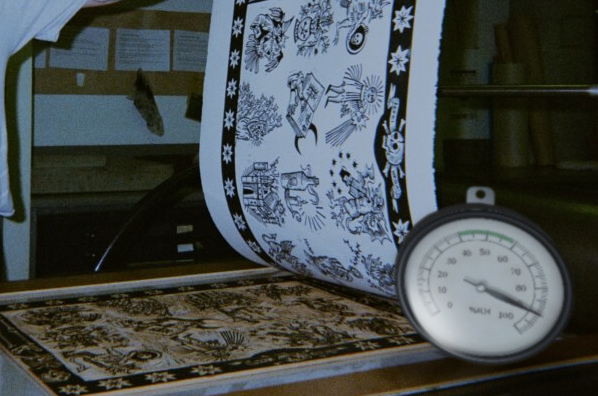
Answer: 90 %
